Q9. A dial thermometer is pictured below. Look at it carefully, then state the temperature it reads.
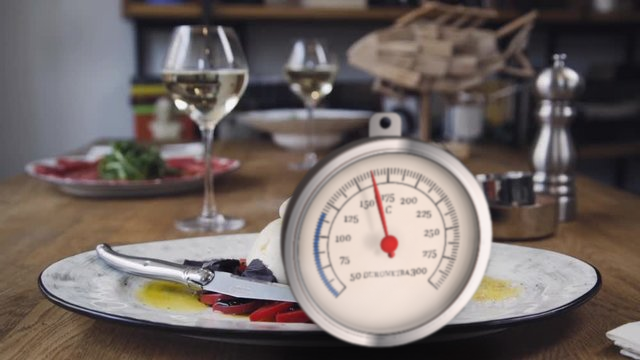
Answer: 162.5 °C
